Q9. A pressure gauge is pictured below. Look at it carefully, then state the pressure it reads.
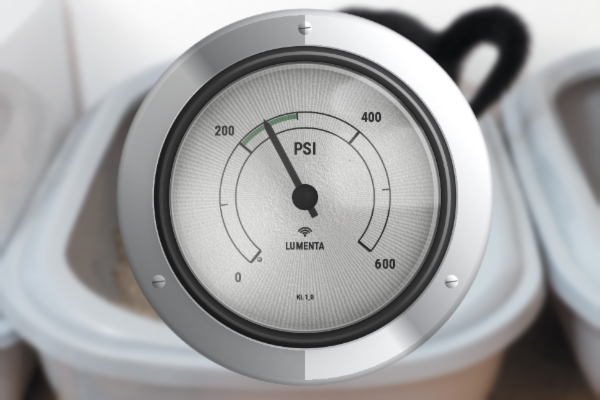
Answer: 250 psi
